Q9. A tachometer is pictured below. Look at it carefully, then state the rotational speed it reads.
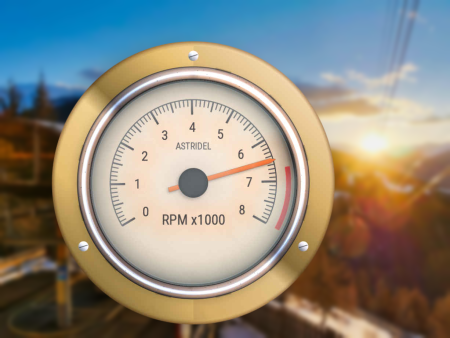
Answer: 6500 rpm
